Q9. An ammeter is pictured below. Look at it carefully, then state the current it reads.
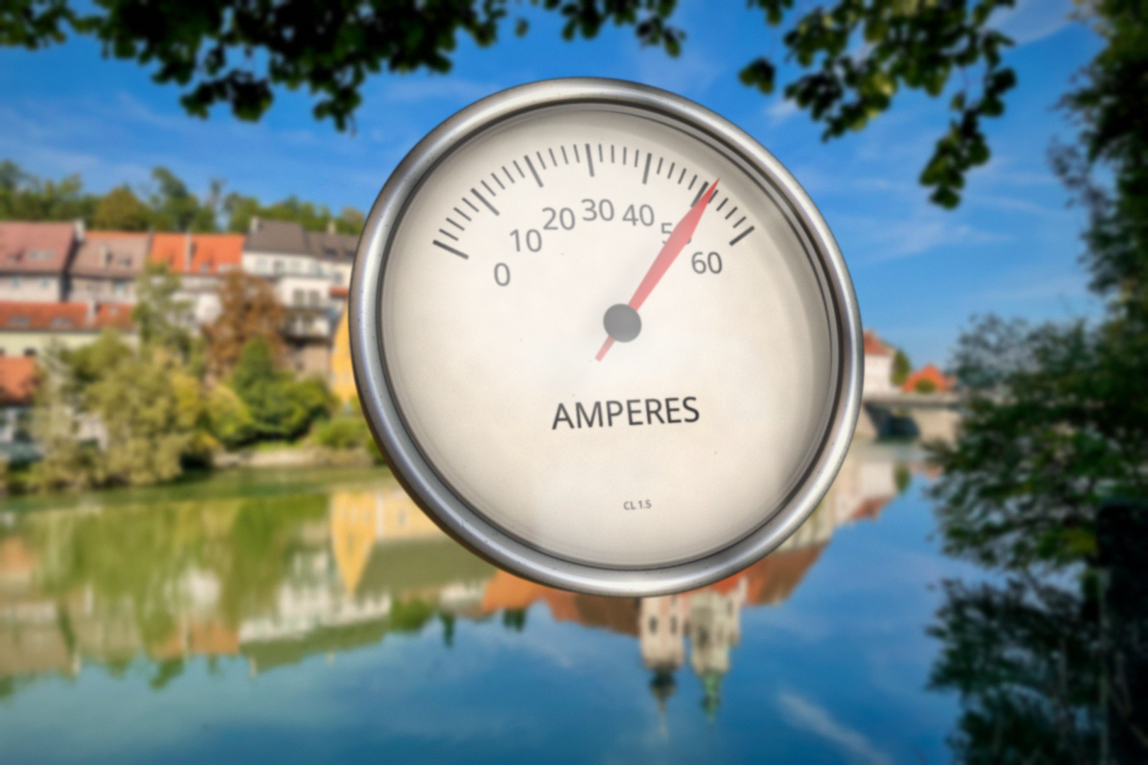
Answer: 51 A
